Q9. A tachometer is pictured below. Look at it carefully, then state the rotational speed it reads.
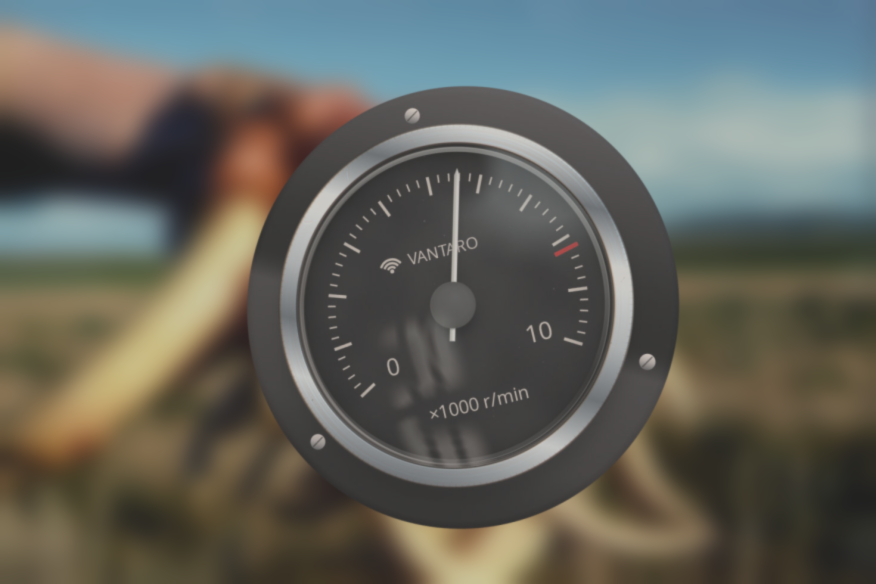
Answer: 5600 rpm
